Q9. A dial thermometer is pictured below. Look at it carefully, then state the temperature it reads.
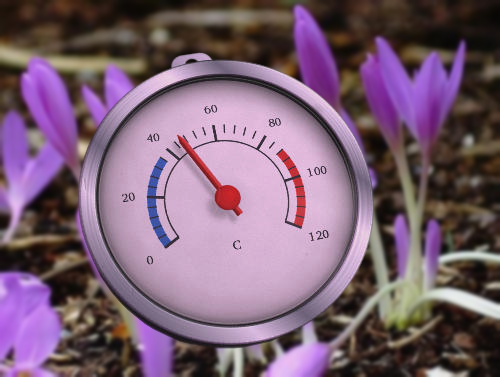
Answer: 46 °C
